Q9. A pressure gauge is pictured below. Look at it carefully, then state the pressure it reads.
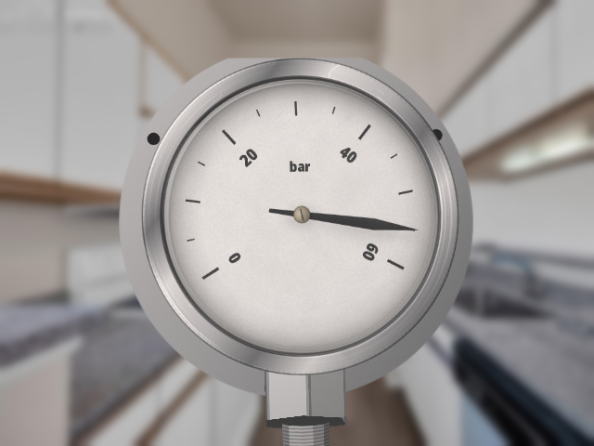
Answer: 55 bar
